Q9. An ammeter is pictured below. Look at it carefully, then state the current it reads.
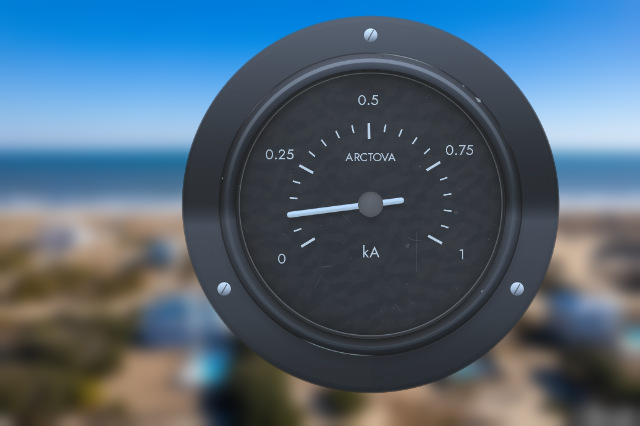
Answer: 0.1 kA
